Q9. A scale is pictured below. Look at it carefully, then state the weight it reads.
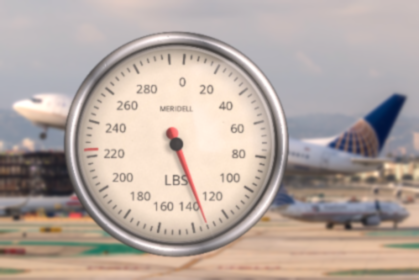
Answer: 132 lb
